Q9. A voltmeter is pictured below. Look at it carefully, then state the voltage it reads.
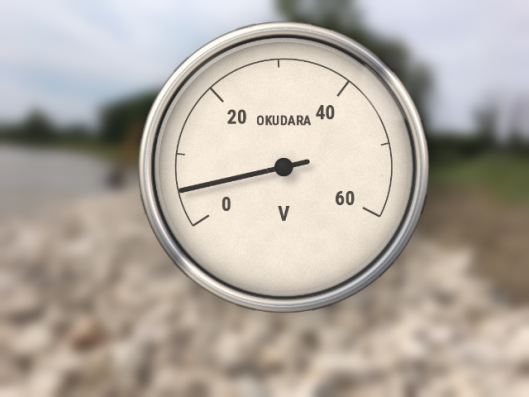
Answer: 5 V
